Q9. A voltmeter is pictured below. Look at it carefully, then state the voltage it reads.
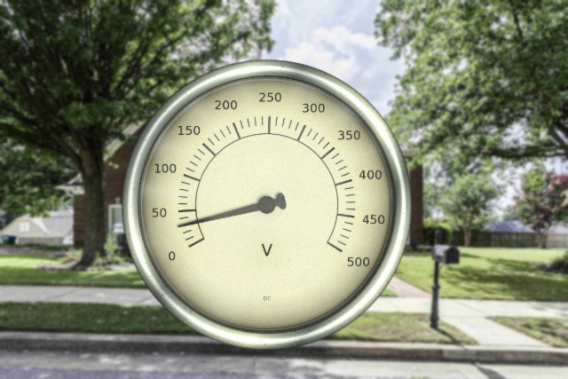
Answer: 30 V
